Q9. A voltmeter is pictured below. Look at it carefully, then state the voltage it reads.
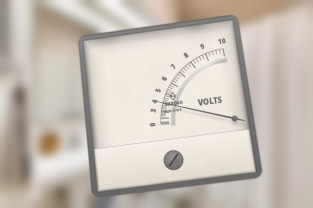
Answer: 4 V
